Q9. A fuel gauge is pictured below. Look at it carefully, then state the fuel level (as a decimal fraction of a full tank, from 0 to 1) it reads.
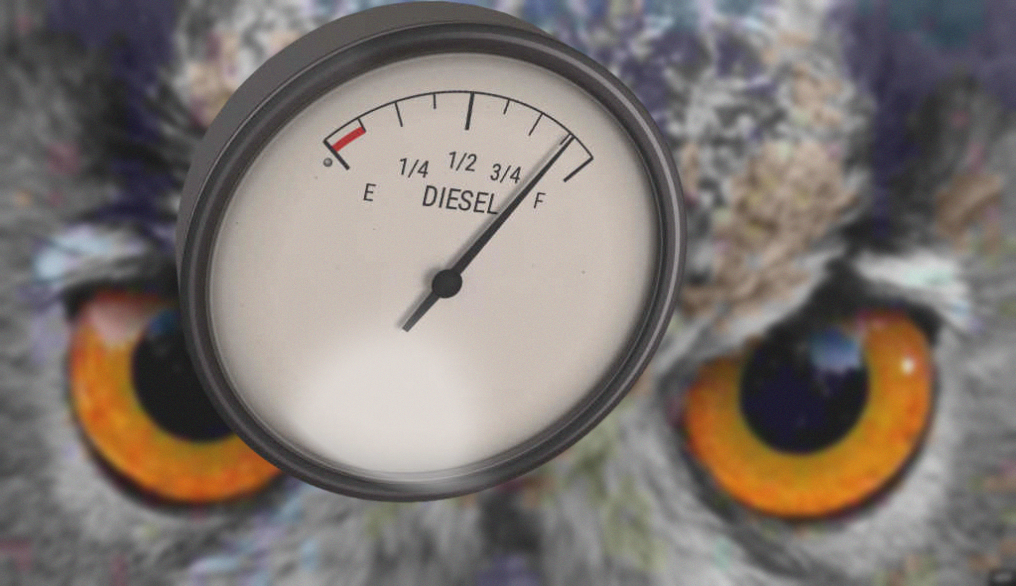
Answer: 0.875
